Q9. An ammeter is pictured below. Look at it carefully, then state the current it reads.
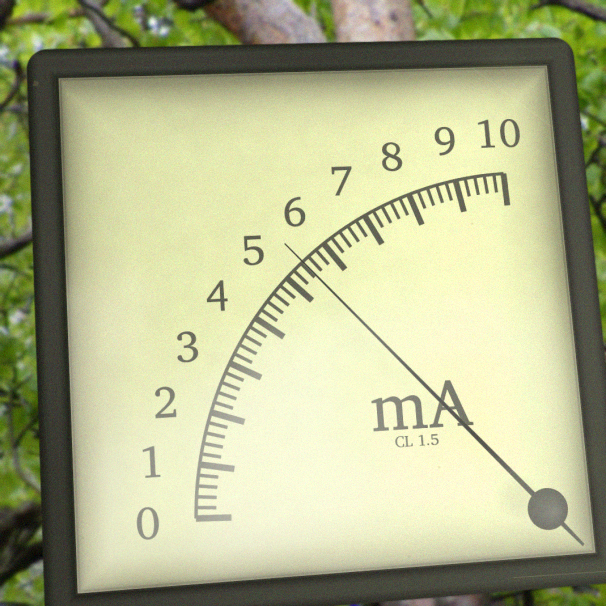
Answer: 5.4 mA
